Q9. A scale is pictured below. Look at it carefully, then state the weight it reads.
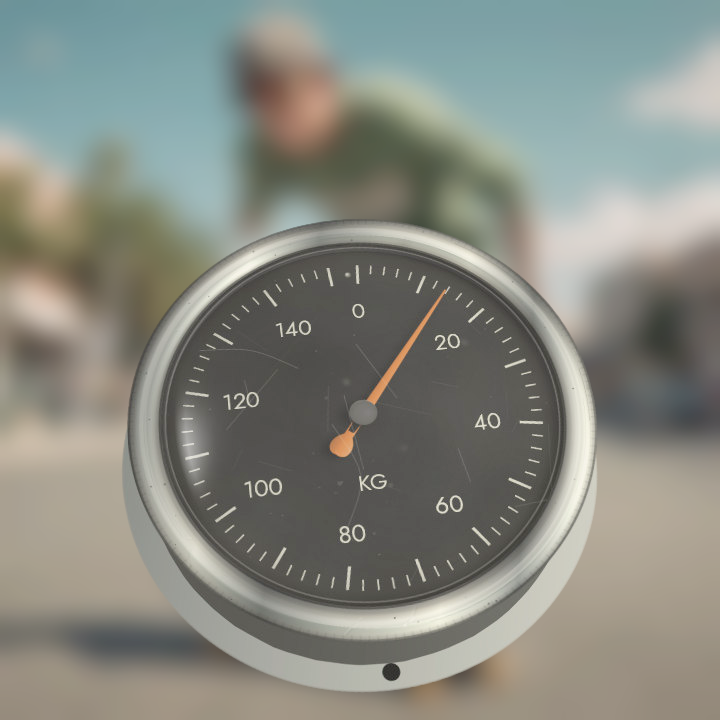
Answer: 14 kg
